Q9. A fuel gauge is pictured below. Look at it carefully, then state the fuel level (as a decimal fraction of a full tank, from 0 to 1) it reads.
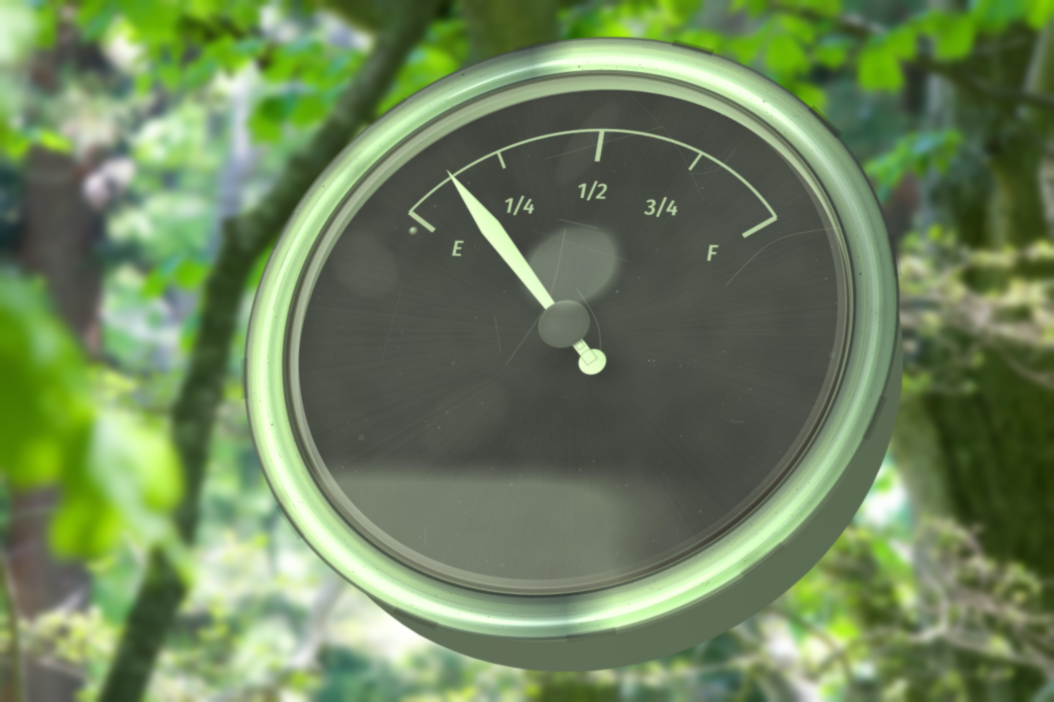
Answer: 0.125
